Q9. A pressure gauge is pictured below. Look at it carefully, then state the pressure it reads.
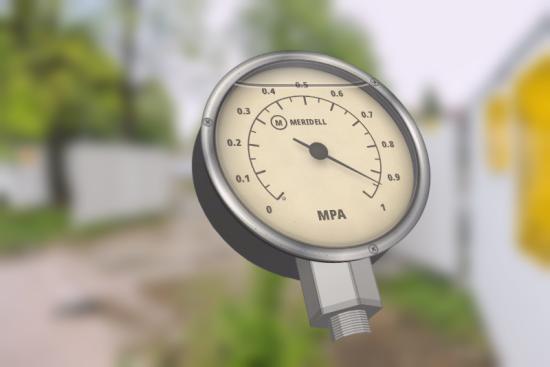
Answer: 0.95 MPa
